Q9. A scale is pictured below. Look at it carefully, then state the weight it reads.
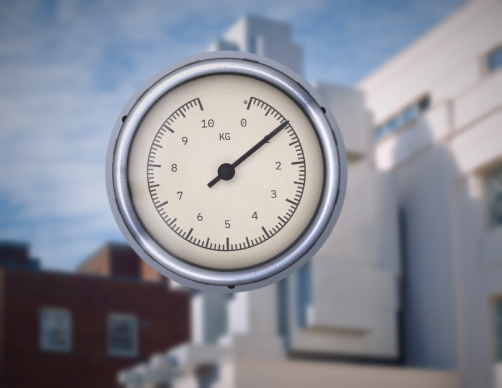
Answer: 1 kg
